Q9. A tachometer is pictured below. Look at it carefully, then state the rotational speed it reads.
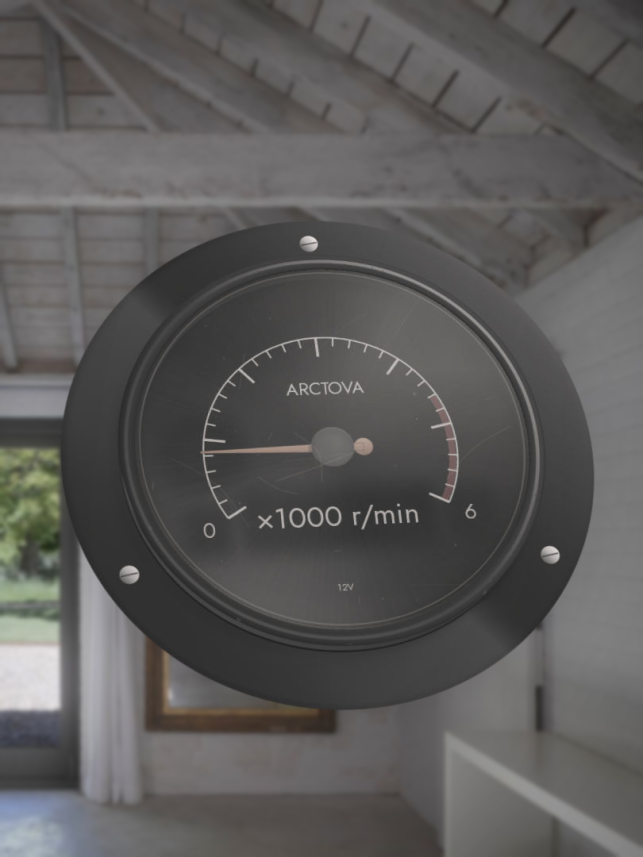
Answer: 800 rpm
